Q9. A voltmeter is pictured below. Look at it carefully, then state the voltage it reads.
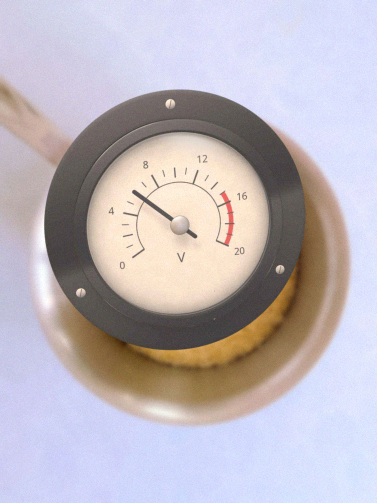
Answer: 6 V
